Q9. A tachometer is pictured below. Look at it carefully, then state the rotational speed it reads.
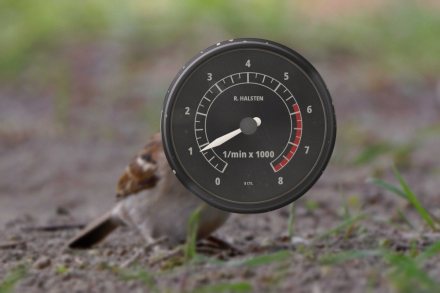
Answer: 875 rpm
